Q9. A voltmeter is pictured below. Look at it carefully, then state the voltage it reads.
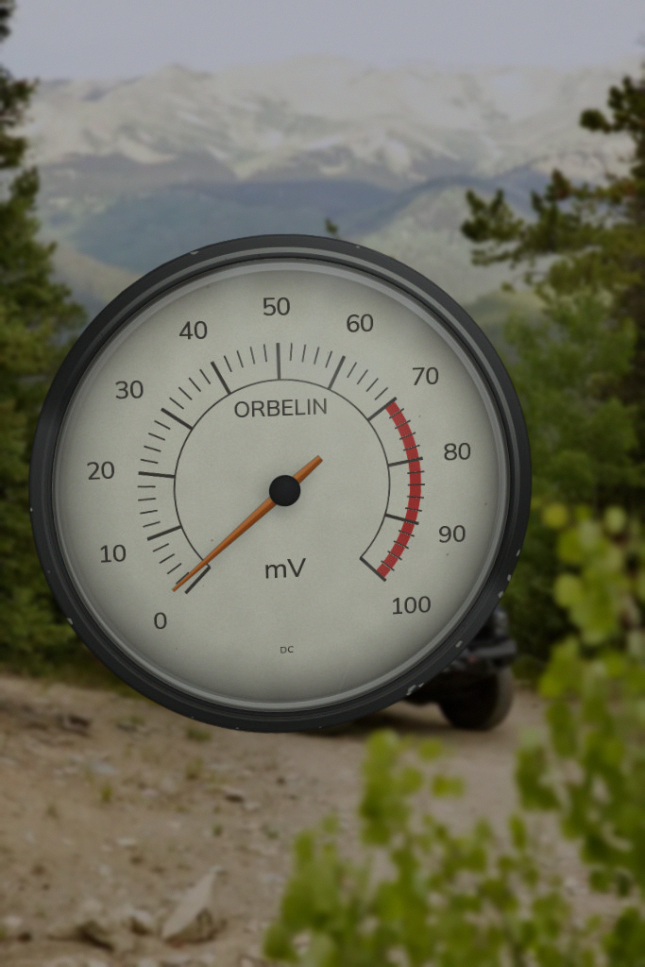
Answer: 2 mV
